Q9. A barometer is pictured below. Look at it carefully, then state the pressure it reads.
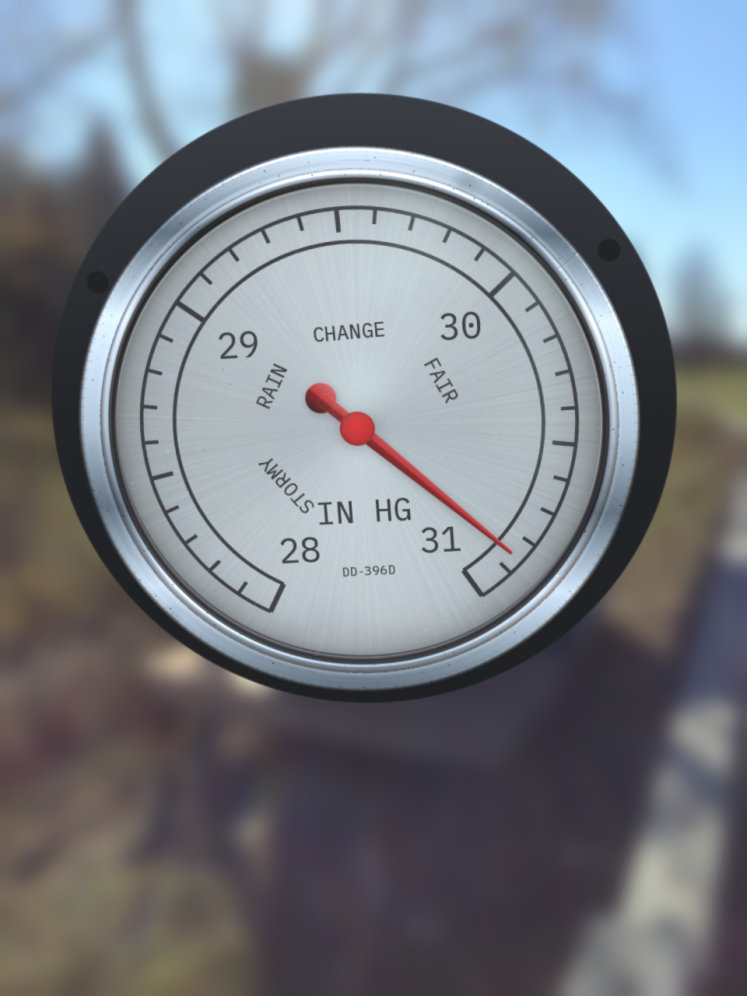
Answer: 30.85 inHg
